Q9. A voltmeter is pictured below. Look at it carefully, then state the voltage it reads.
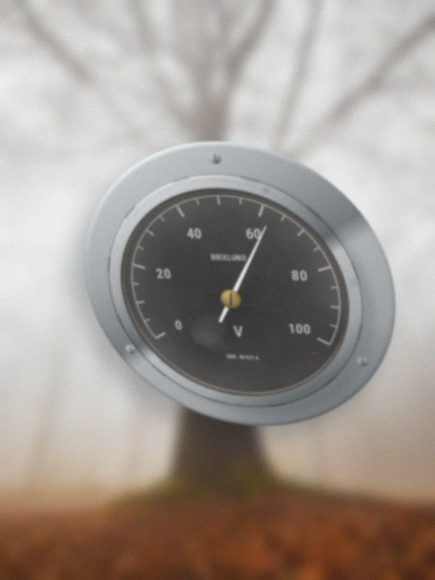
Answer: 62.5 V
